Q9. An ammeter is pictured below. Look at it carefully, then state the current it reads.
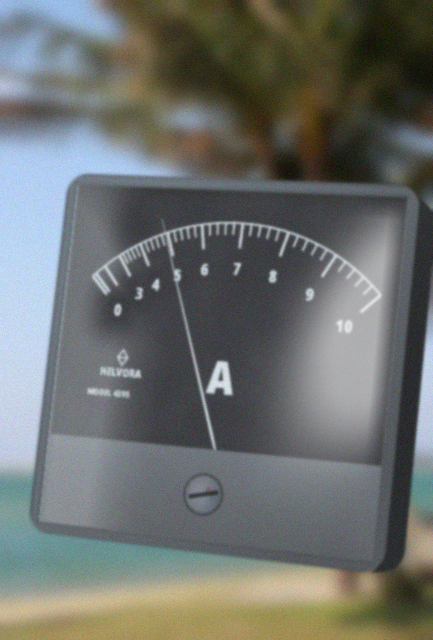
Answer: 5 A
